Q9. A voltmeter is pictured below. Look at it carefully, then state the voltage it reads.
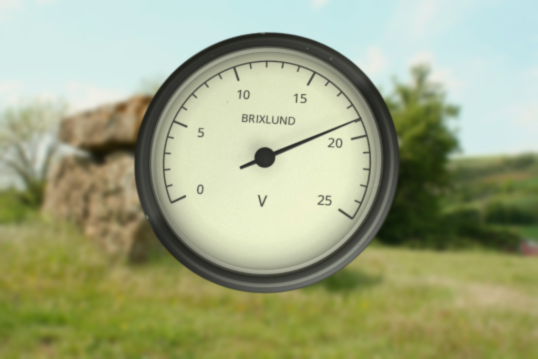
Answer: 19 V
